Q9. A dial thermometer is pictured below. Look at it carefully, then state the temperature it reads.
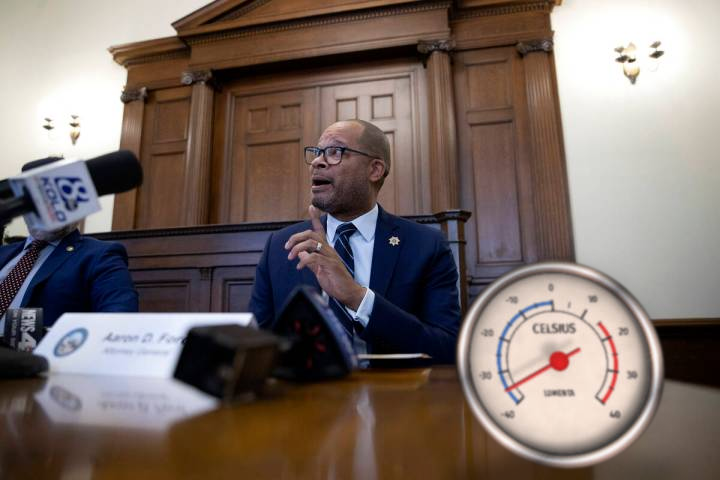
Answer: -35 °C
